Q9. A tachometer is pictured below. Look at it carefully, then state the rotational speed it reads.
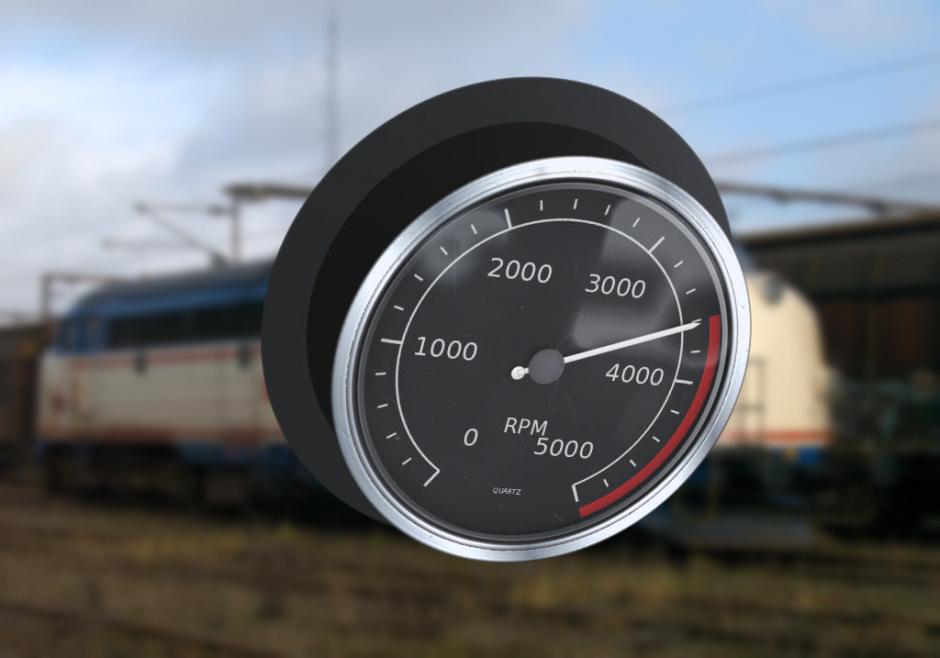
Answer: 3600 rpm
